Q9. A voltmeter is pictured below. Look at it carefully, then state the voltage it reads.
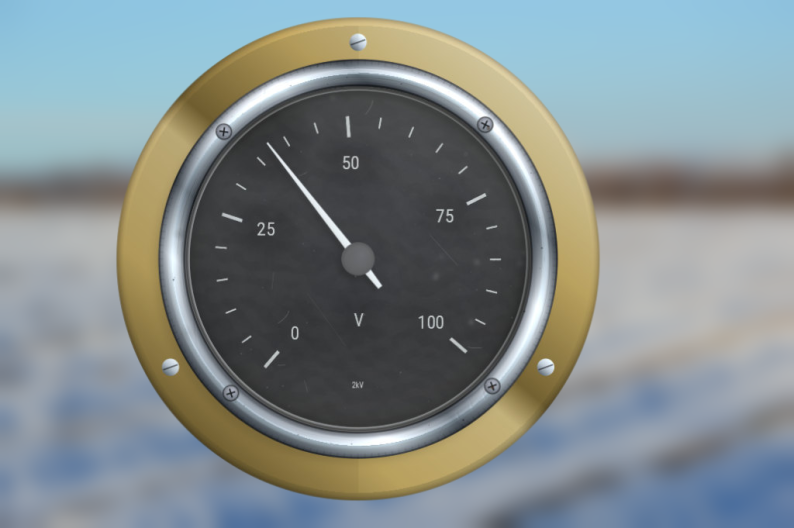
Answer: 37.5 V
